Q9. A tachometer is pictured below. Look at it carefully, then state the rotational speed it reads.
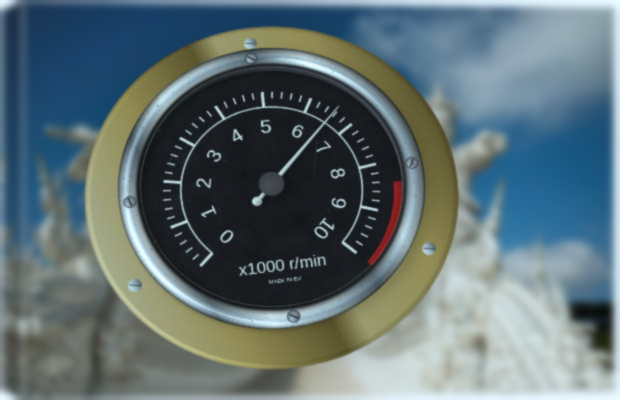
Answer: 6600 rpm
